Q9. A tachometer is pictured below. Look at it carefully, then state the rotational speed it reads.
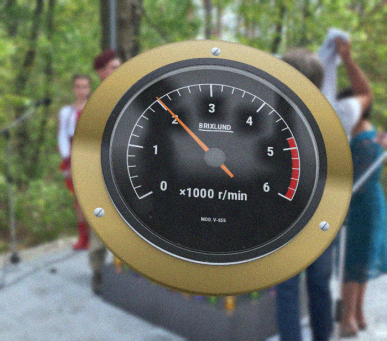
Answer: 2000 rpm
